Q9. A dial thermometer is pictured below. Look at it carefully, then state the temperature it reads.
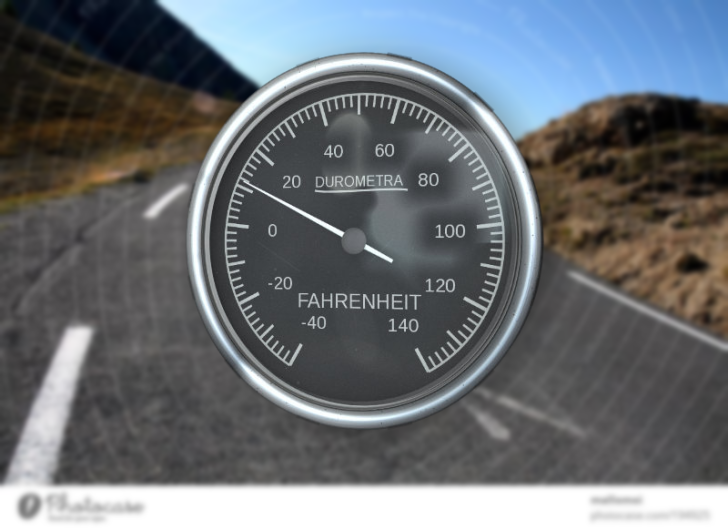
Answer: 12 °F
